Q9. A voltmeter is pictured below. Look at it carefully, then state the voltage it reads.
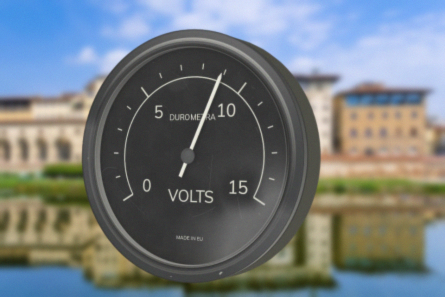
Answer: 9 V
